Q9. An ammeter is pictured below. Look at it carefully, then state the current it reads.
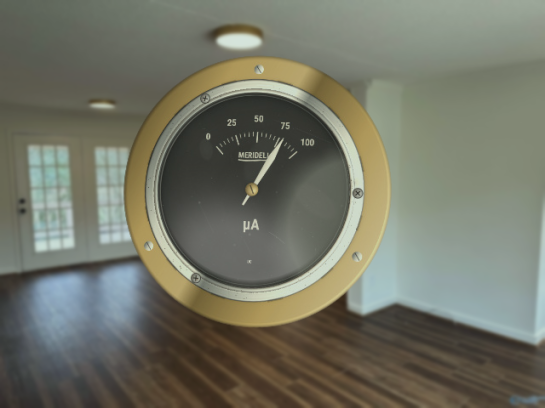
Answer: 80 µA
